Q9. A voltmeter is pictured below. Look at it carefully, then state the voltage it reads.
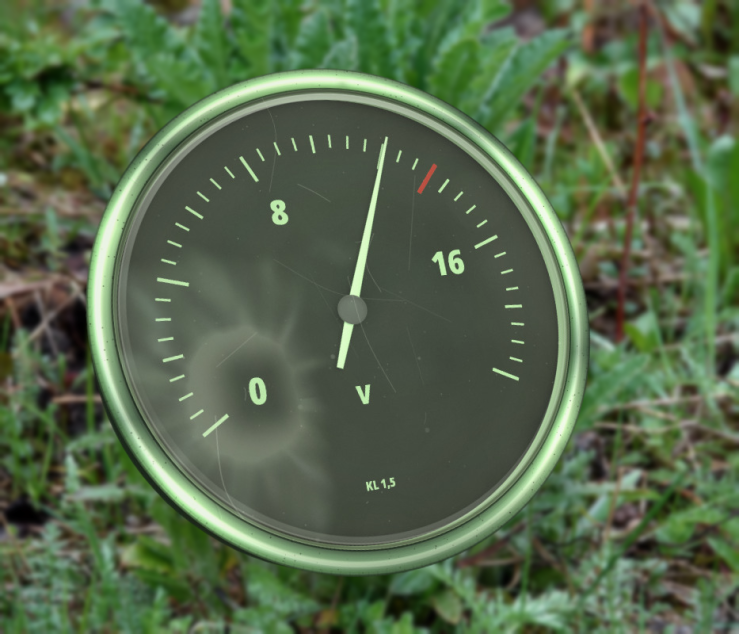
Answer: 12 V
